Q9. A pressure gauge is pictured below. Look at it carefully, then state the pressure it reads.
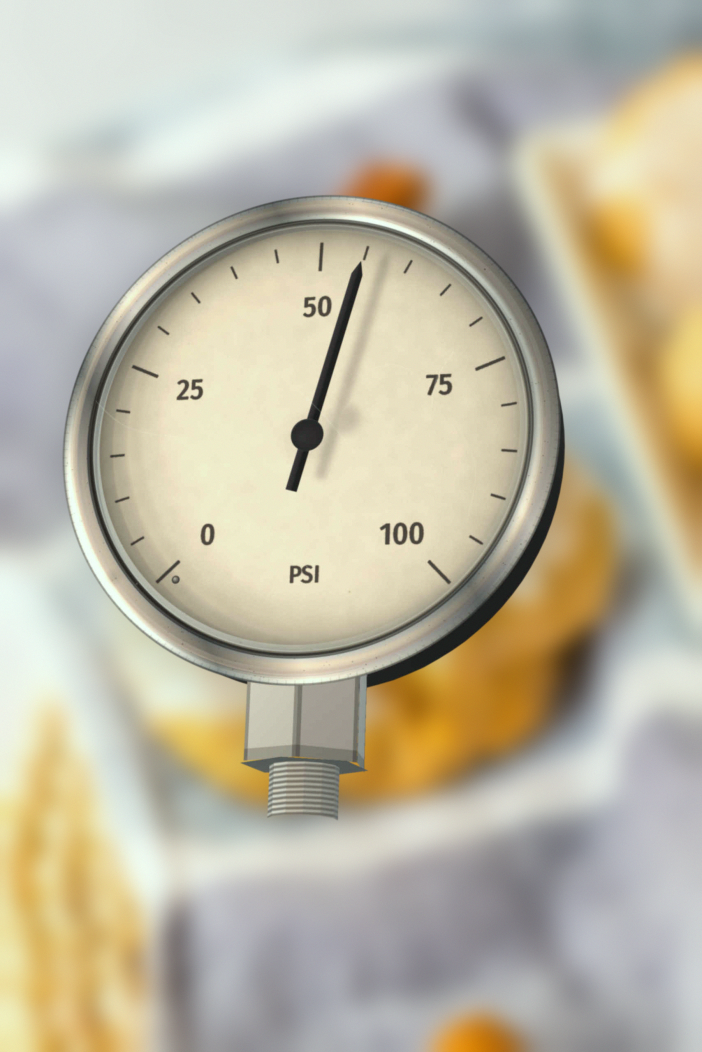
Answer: 55 psi
